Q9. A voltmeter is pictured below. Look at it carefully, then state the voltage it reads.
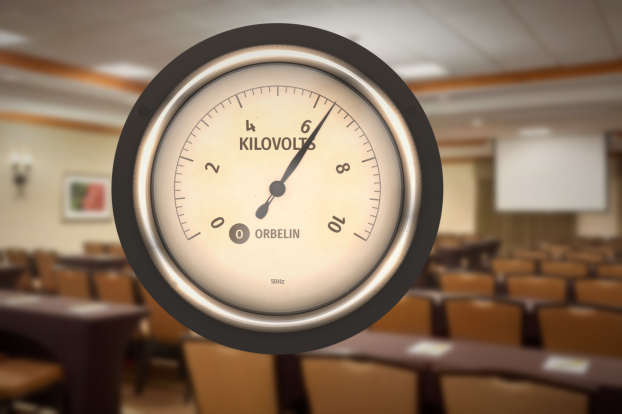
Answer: 6.4 kV
